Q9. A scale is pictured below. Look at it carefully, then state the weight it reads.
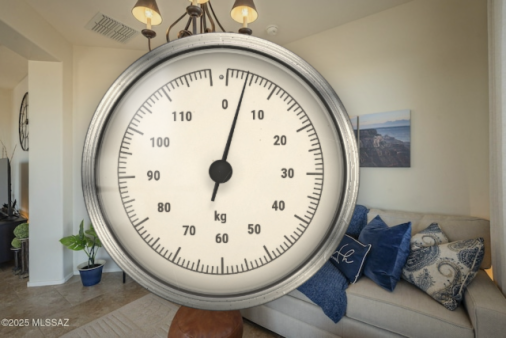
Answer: 4 kg
